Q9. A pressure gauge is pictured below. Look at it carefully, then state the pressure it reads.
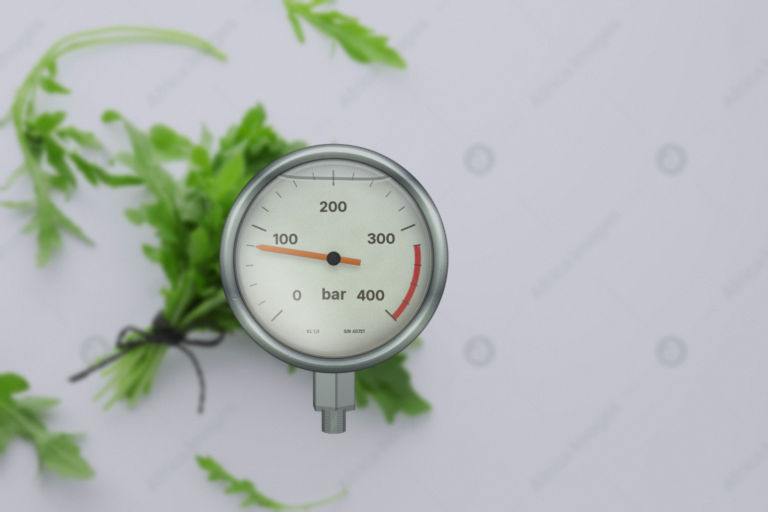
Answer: 80 bar
